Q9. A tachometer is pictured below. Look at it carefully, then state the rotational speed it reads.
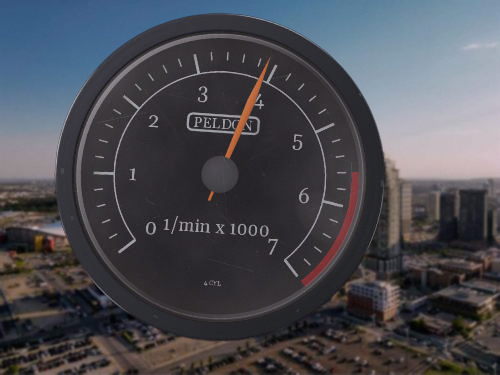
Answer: 3900 rpm
